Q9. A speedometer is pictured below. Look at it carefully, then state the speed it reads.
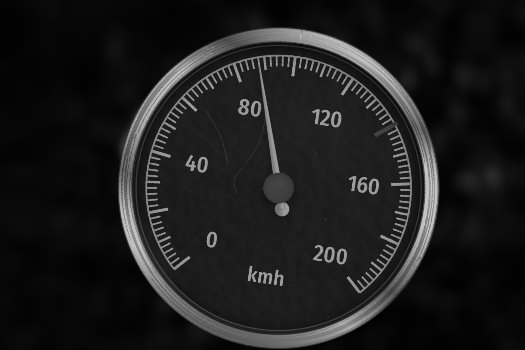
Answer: 88 km/h
